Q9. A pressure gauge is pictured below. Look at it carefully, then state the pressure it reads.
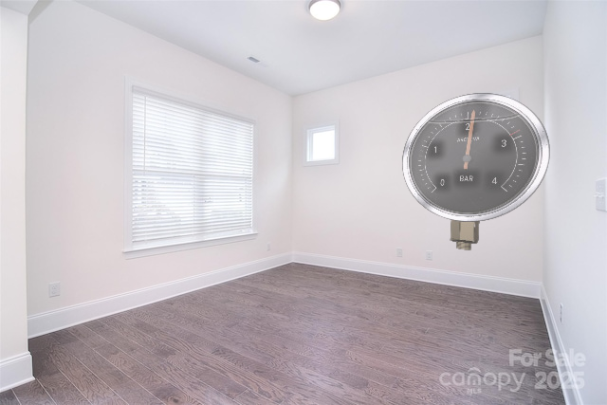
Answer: 2.1 bar
